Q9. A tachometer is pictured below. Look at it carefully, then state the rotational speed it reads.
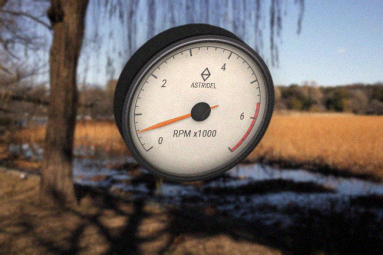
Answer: 600 rpm
